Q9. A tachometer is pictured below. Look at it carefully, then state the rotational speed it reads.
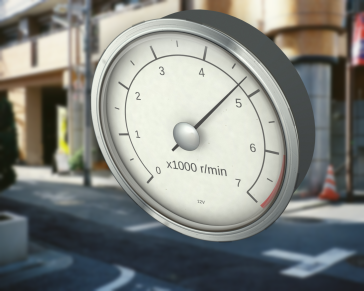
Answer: 4750 rpm
